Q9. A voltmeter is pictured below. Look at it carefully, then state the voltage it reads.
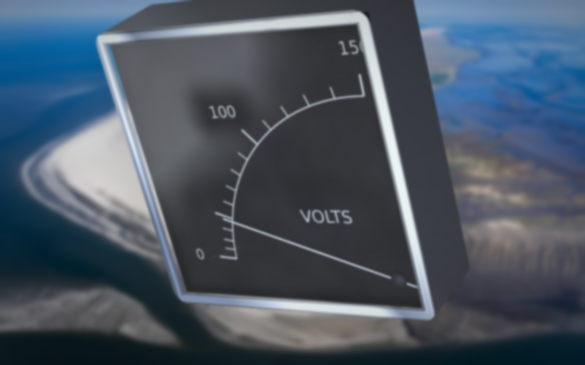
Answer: 50 V
